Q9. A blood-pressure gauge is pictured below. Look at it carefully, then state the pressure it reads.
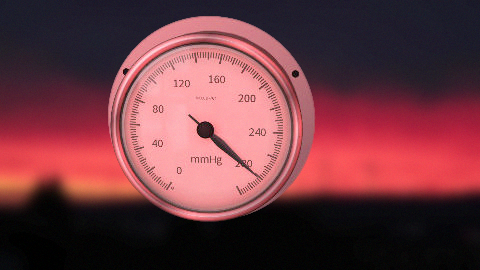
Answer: 280 mmHg
